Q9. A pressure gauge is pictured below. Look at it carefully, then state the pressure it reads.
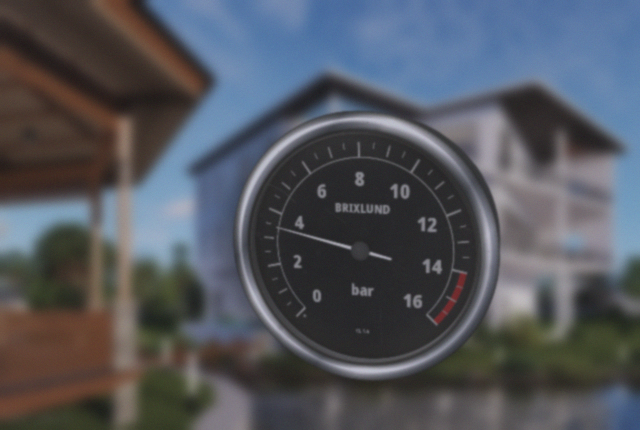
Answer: 3.5 bar
